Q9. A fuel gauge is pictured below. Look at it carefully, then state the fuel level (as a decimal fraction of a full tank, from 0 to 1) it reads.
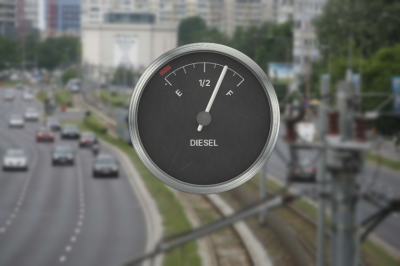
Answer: 0.75
